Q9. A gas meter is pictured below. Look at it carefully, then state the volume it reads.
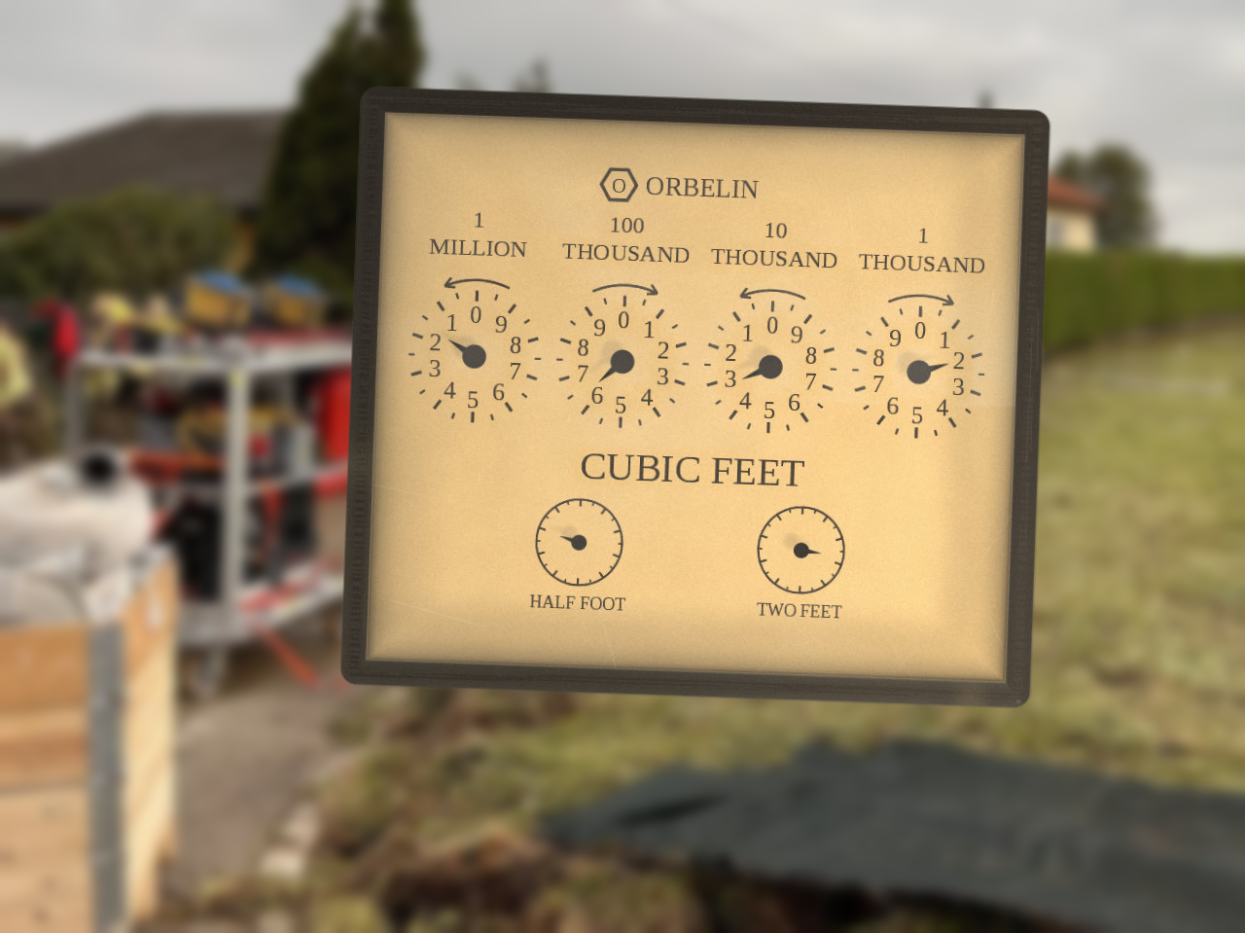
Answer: 163200 ft³
